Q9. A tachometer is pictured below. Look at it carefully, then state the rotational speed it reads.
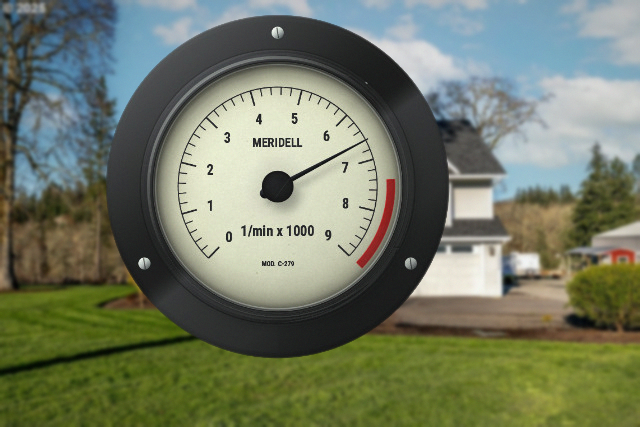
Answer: 6600 rpm
